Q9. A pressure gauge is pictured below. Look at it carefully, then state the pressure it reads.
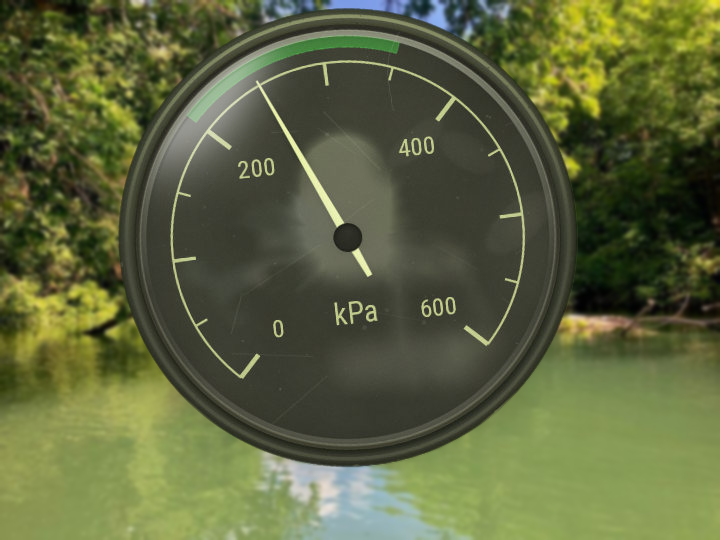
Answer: 250 kPa
